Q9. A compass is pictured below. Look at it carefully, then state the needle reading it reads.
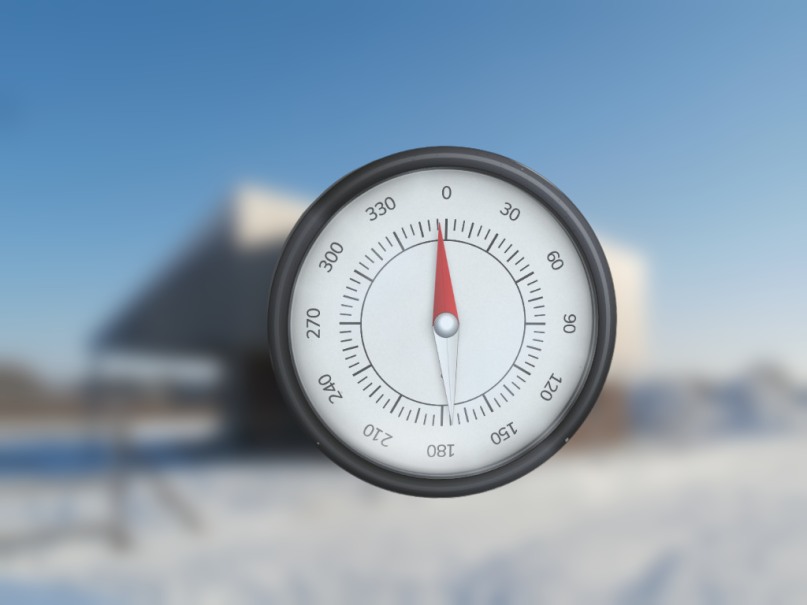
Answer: 355 °
